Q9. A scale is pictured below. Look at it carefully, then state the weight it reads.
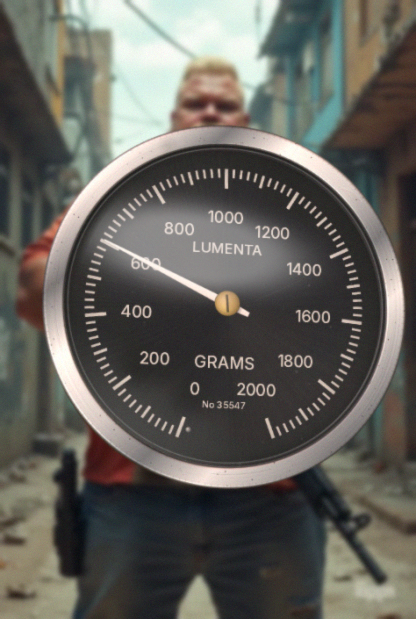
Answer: 600 g
